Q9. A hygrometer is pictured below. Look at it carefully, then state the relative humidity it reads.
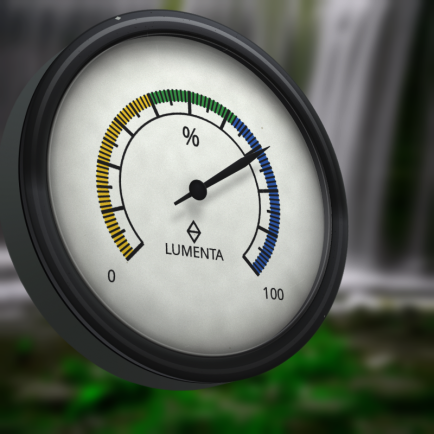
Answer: 71 %
